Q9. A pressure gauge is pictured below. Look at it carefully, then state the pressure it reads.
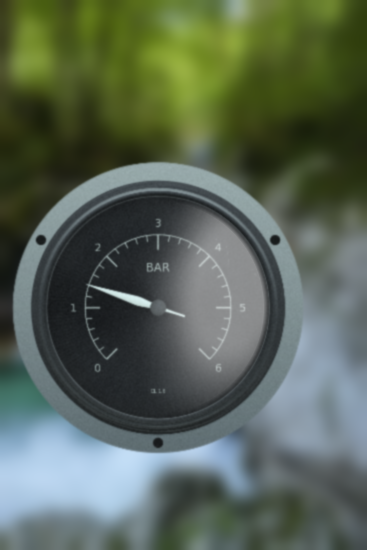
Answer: 1.4 bar
